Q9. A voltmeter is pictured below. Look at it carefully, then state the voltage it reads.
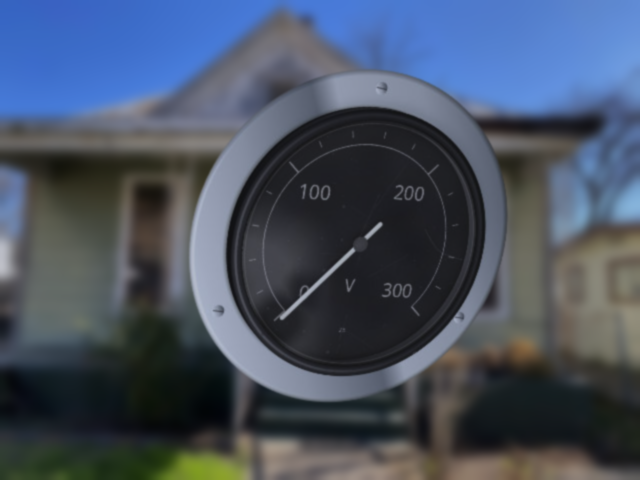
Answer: 0 V
